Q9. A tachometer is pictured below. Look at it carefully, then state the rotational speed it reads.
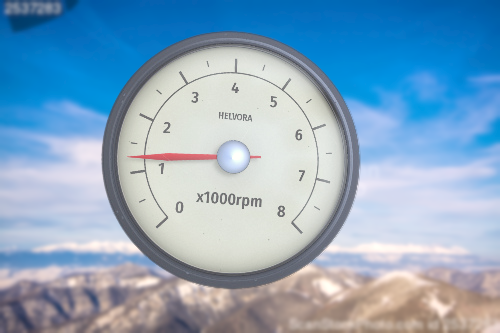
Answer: 1250 rpm
